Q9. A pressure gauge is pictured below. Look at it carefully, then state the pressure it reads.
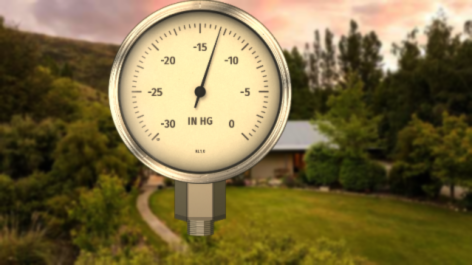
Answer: -13 inHg
